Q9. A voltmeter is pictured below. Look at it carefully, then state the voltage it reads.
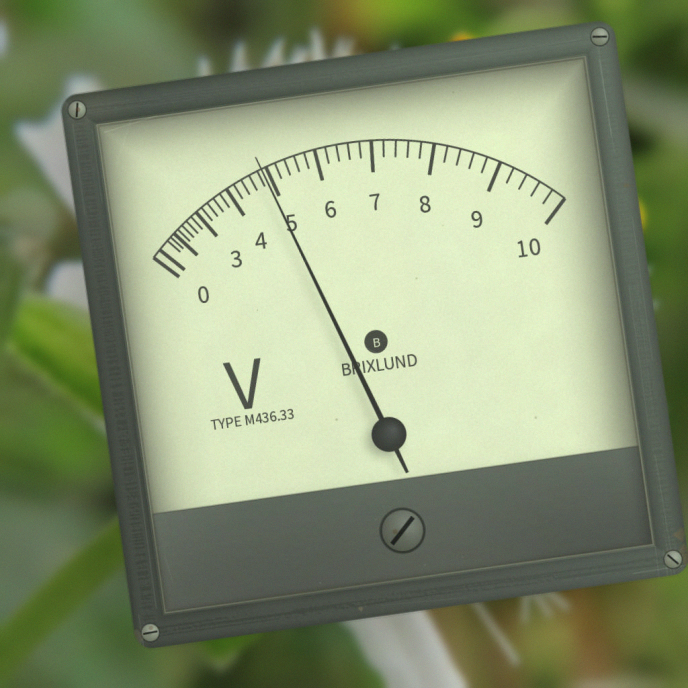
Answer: 4.9 V
